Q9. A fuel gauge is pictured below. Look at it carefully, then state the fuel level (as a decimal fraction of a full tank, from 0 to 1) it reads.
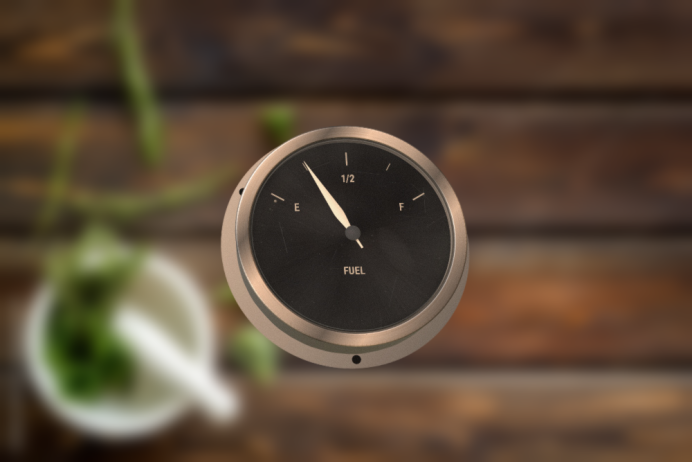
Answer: 0.25
